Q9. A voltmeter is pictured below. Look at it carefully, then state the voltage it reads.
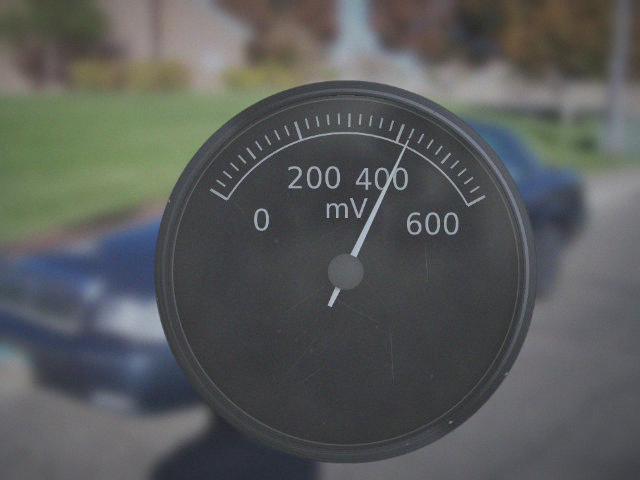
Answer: 420 mV
